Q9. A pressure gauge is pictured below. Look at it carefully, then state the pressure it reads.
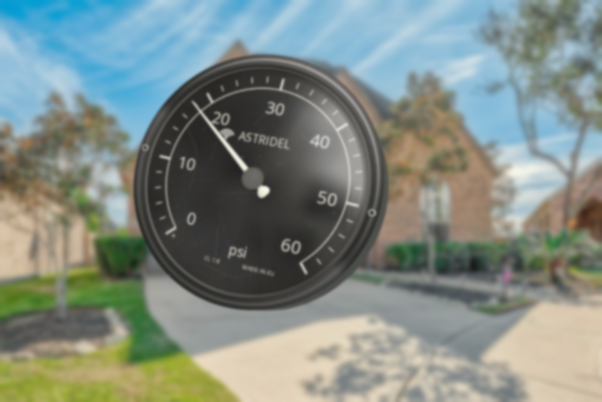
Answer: 18 psi
